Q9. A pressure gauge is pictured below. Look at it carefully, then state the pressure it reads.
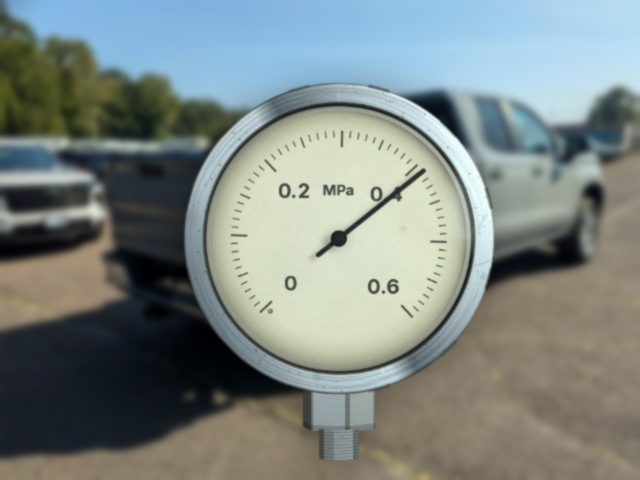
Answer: 0.41 MPa
